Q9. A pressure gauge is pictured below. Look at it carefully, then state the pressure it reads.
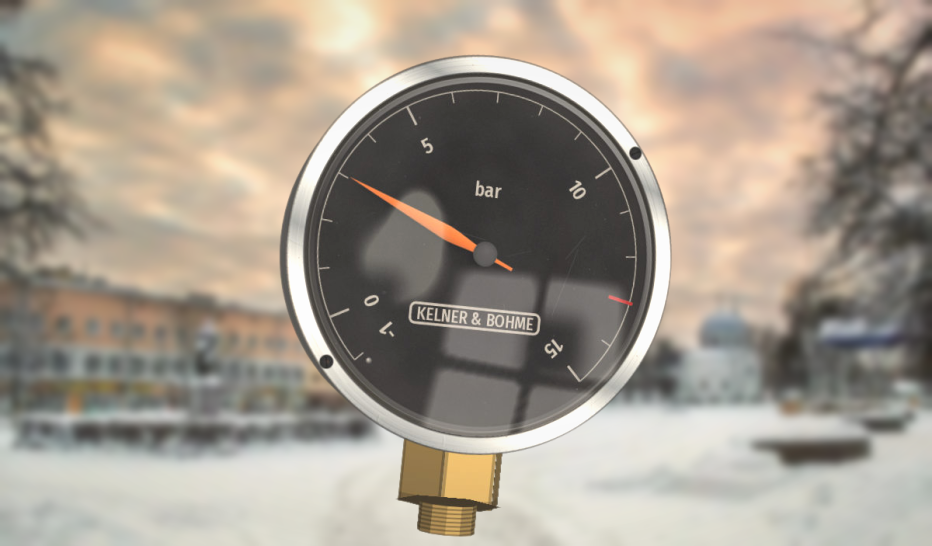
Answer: 3 bar
